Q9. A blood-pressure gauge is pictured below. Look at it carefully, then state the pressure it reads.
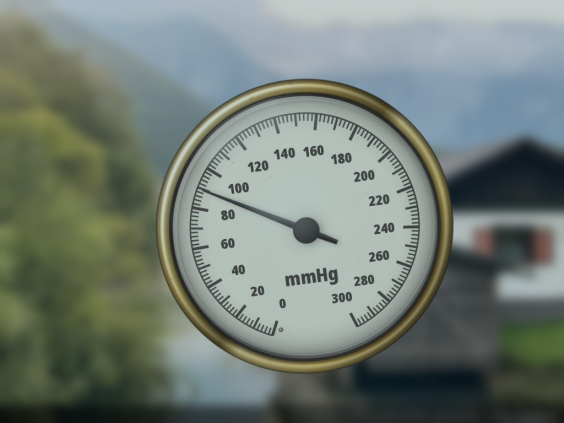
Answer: 90 mmHg
